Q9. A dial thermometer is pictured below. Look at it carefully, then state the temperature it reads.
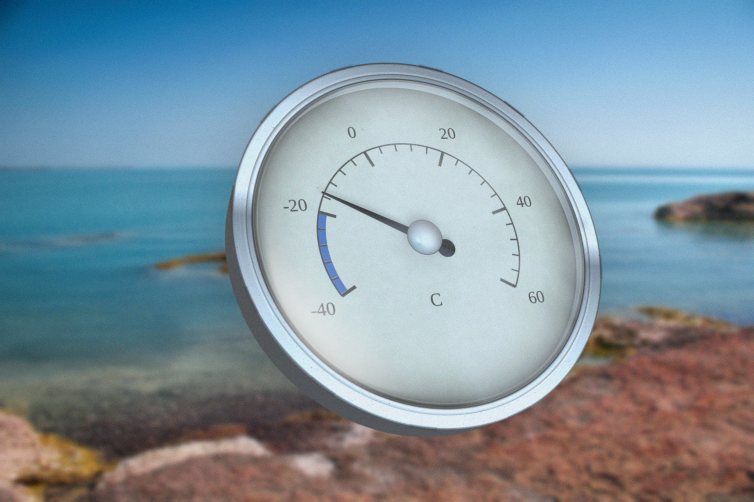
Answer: -16 °C
